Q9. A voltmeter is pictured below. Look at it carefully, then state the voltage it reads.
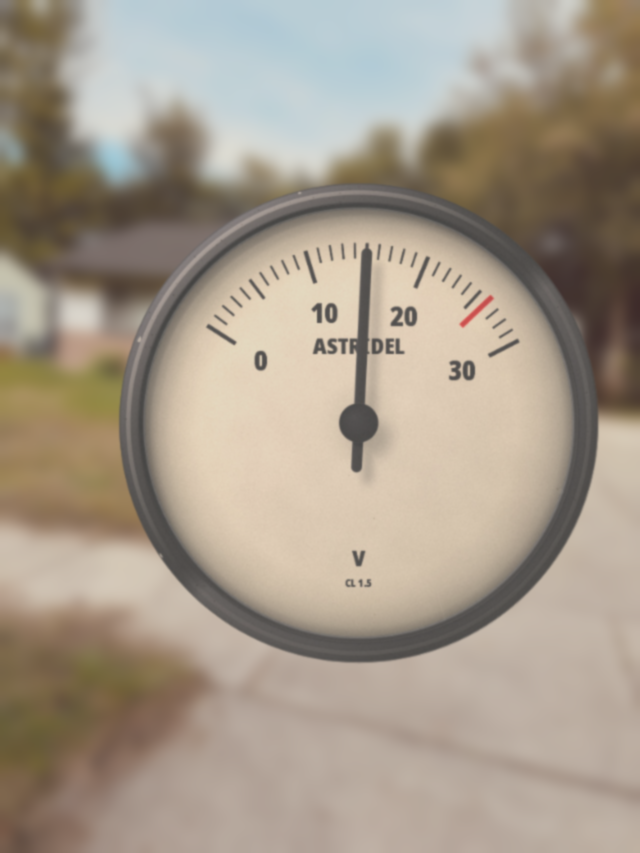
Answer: 15 V
